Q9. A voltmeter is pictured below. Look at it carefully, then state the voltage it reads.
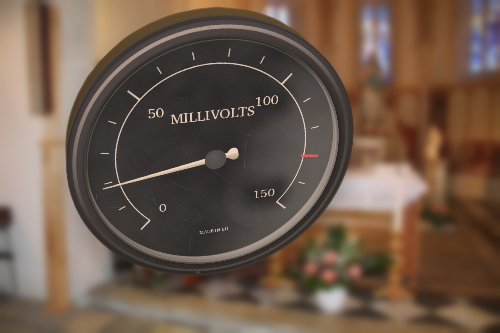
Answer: 20 mV
